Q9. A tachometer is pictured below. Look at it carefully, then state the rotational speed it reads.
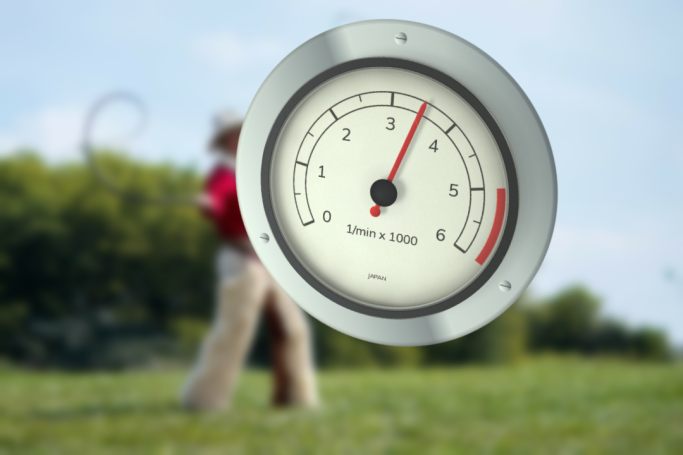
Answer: 3500 rpm
